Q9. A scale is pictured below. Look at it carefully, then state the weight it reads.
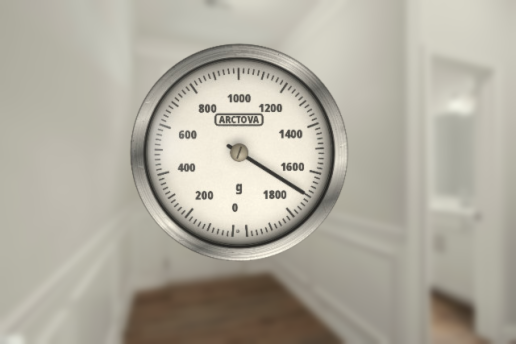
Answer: 1700 g
